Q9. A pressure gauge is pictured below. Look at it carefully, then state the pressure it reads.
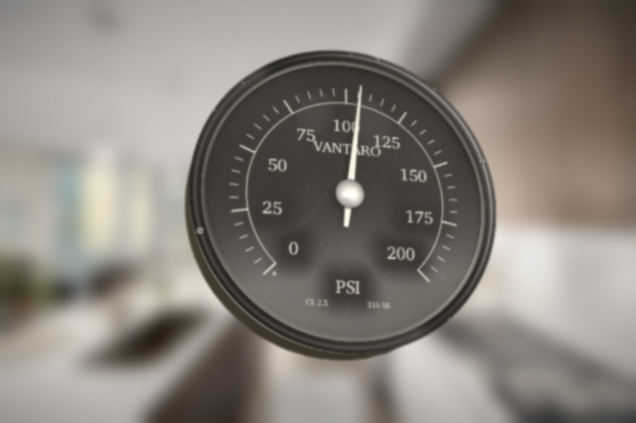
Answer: 105 psi
